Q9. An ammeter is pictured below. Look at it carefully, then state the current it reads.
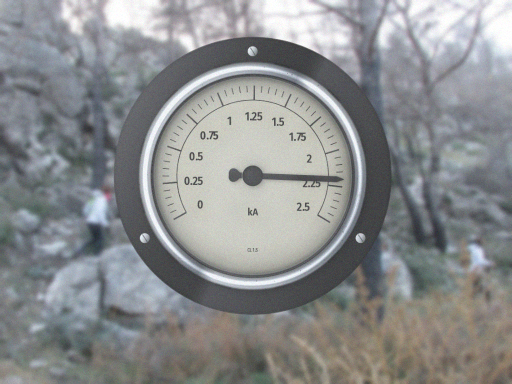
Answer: 2.2 kA
